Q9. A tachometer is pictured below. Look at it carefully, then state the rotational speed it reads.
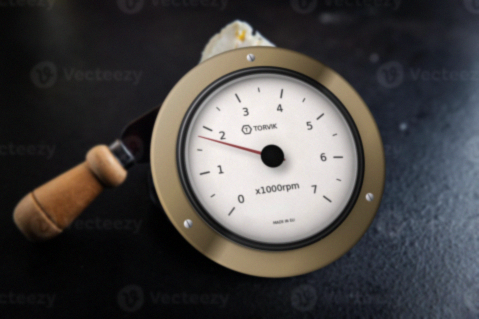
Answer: 1750 rpm
